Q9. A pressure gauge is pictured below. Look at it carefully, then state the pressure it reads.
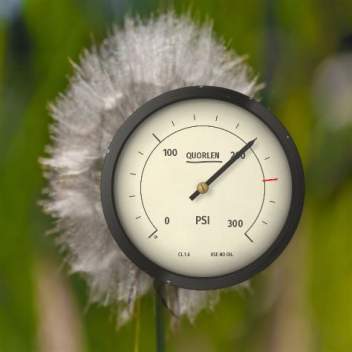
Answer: 200 psi
